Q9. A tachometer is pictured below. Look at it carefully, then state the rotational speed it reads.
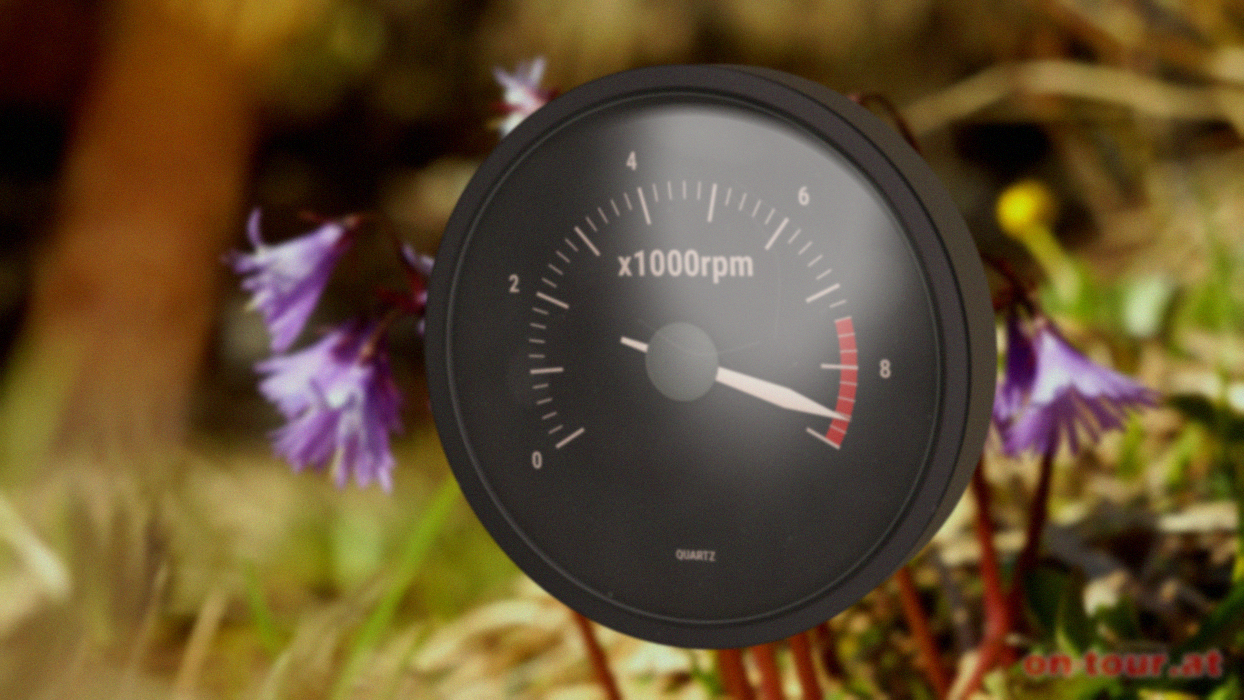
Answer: 8600 rpm
